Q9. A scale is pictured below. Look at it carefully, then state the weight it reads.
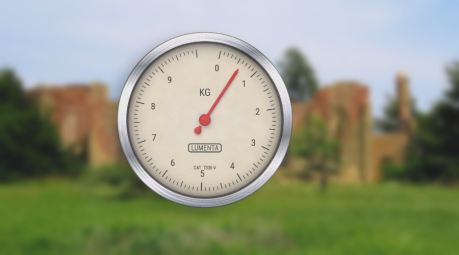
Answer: 0.6 kg
